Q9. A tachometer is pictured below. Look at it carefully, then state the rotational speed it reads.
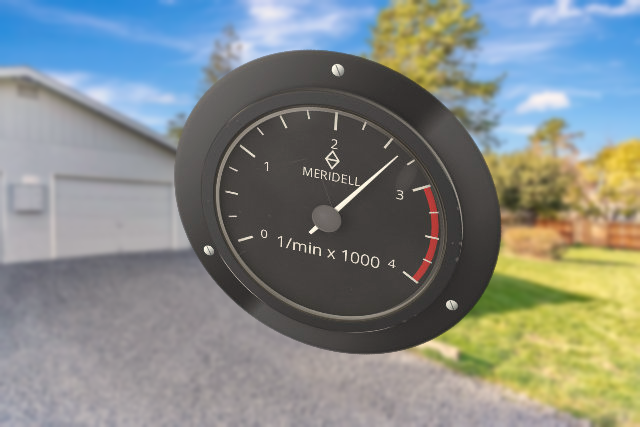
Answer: 2625 rpm
